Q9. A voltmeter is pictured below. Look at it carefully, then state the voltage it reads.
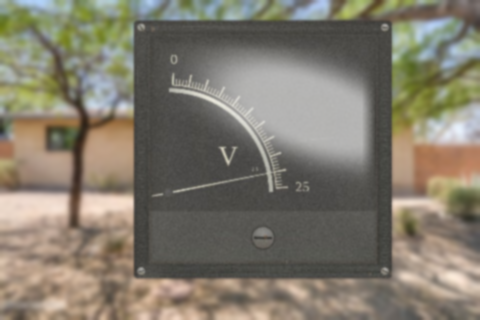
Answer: 22.5 V
